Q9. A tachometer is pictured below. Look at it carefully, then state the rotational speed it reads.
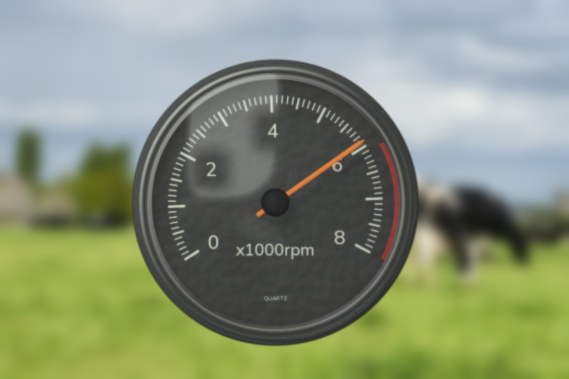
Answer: 5900 rpm
